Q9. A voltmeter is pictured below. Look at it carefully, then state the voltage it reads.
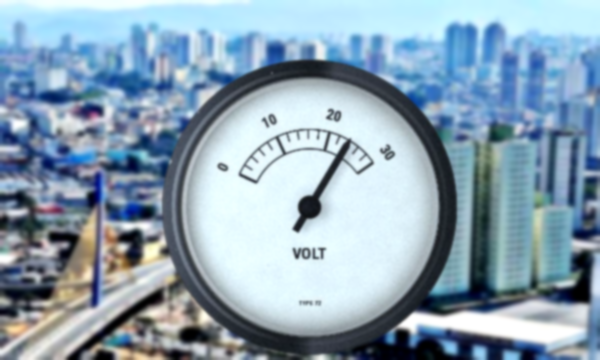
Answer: 24 V
